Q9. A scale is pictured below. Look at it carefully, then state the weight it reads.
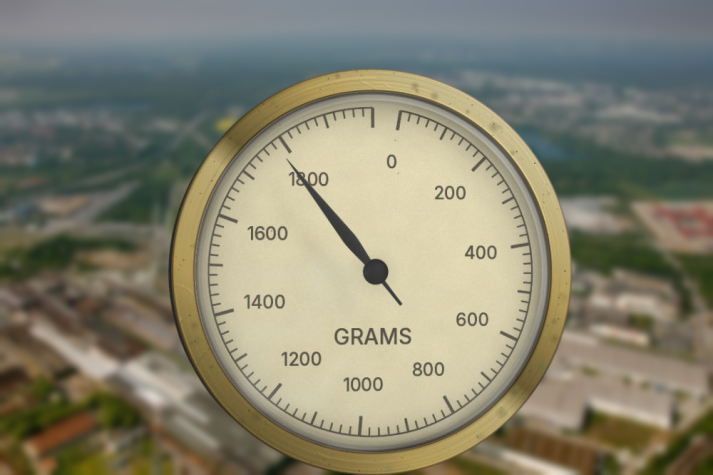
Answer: 1780 g
